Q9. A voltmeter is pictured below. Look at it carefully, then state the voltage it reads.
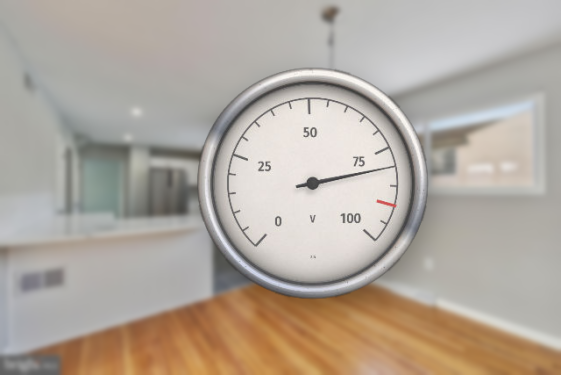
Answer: 80 V
